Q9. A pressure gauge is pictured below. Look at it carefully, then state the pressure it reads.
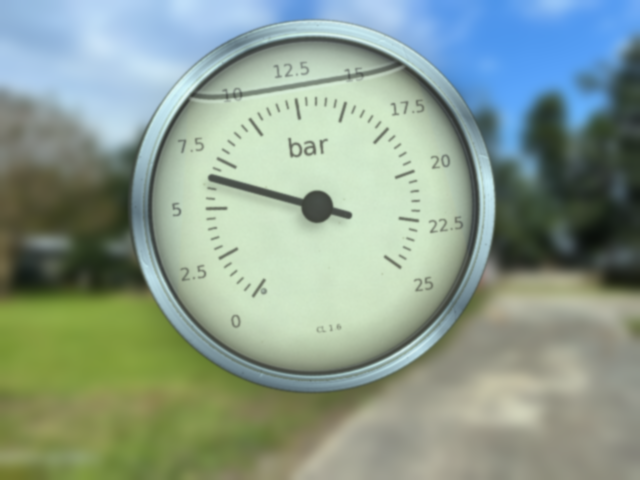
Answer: 6.5 bar
